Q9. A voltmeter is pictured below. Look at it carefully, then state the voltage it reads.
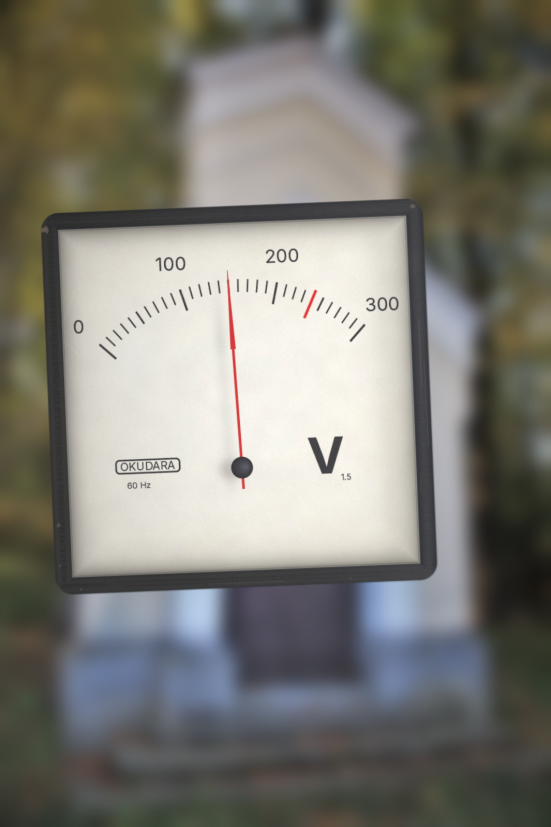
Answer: 150 V
